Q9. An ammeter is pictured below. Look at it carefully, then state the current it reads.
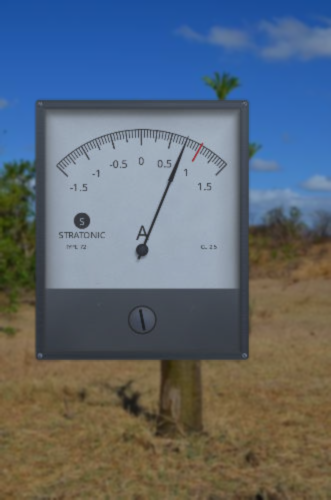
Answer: 0.75 A
